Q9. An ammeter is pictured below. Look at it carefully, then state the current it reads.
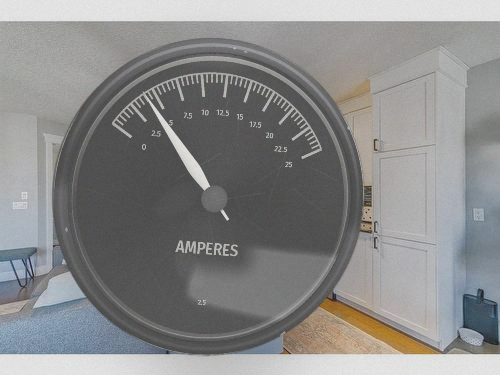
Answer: 4 A
